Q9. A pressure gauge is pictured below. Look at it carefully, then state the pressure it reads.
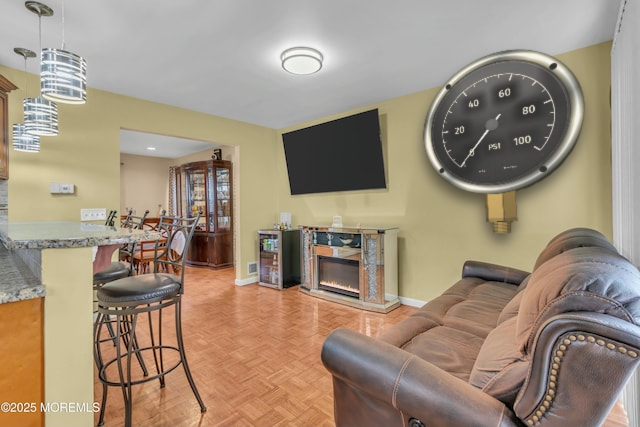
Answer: 0 psi
